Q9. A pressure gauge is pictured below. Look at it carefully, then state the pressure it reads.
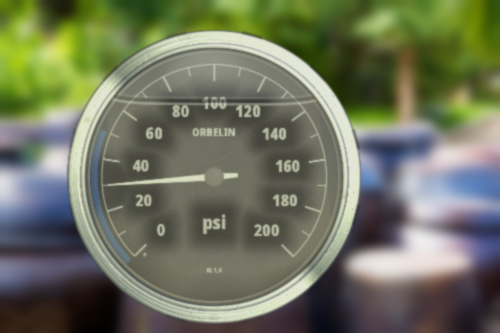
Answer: 30 psi
